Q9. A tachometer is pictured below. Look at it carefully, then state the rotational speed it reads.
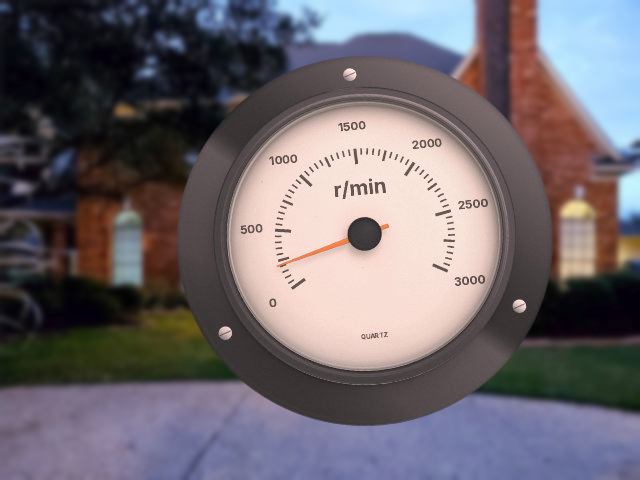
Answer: 200 rpm
